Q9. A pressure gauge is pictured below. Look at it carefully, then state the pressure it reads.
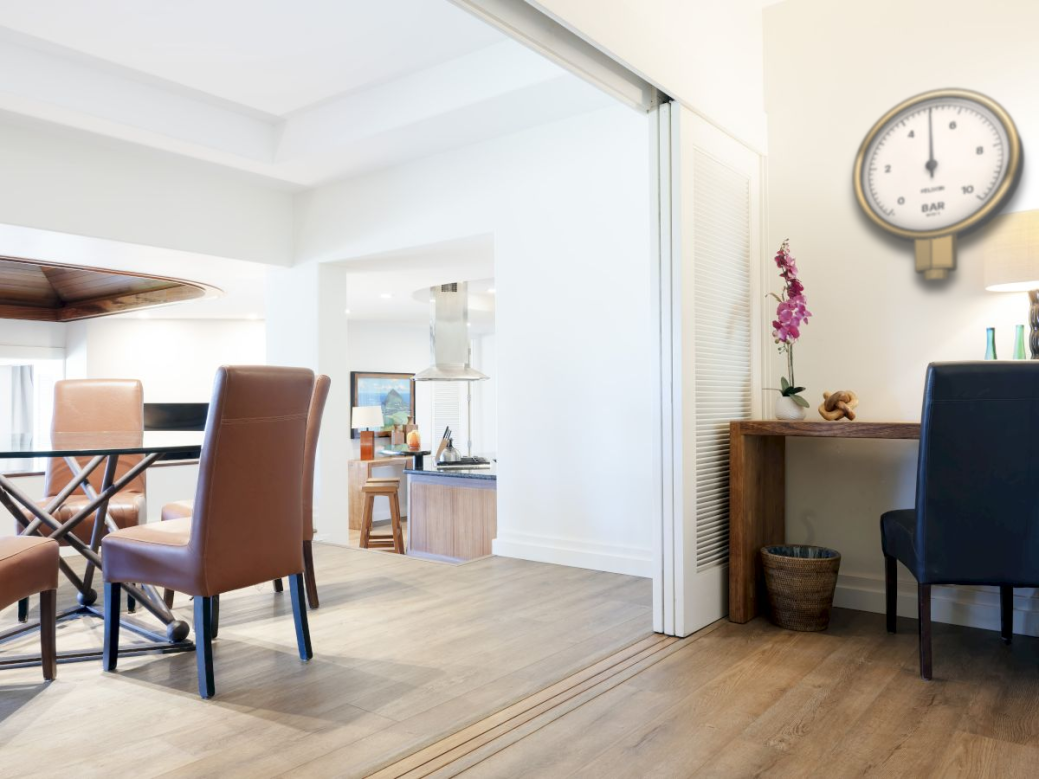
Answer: 5 bar
